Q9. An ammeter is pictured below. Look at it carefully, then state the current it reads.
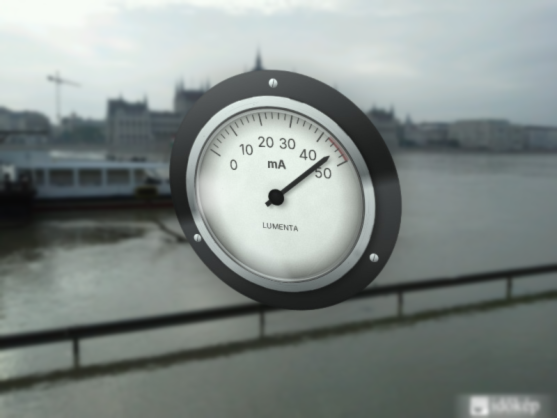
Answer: 46 mA
